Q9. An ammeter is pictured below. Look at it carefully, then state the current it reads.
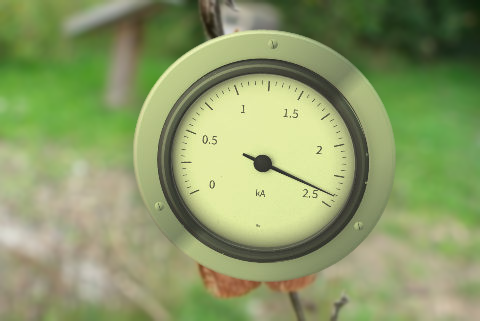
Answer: 2.4 kA
